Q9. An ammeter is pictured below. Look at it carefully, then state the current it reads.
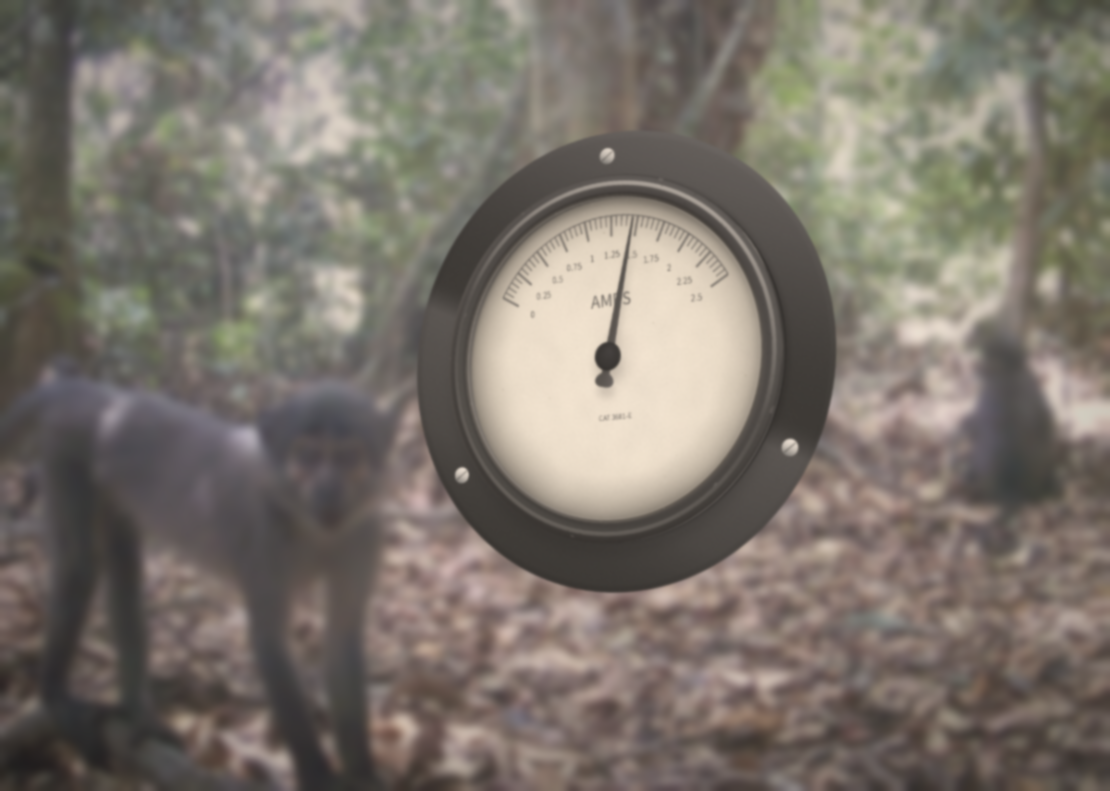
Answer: 1.5 A
